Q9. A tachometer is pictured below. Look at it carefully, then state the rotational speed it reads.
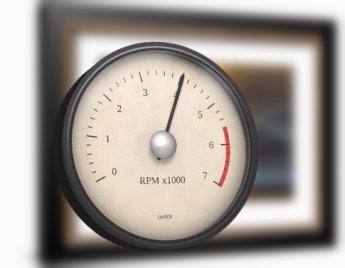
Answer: 4000 rpm
